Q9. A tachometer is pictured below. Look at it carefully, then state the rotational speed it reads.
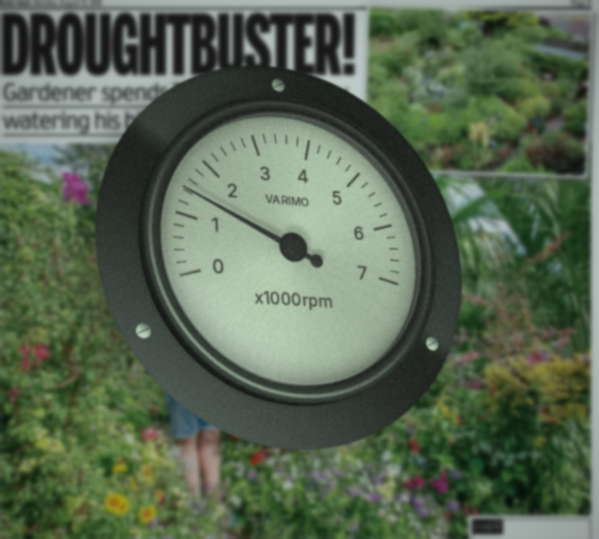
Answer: 1400 rpm
